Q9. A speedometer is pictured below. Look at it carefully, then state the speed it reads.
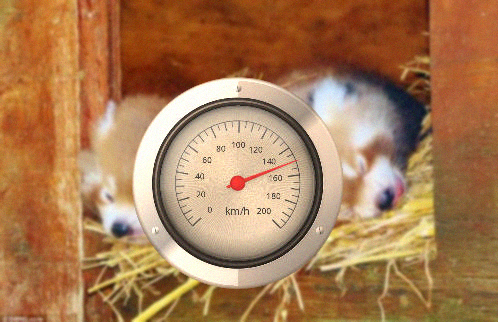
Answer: 150 km/h
